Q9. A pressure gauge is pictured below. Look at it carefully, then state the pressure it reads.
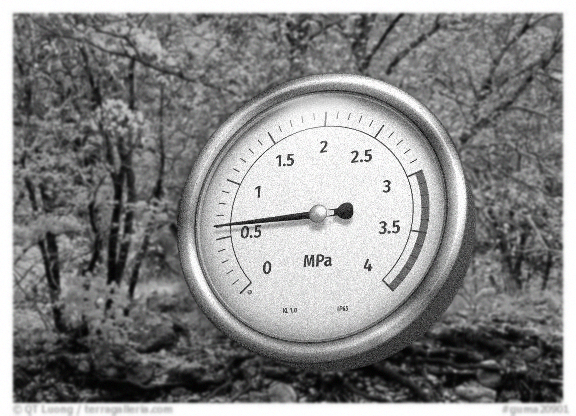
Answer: 0.6 MPa
